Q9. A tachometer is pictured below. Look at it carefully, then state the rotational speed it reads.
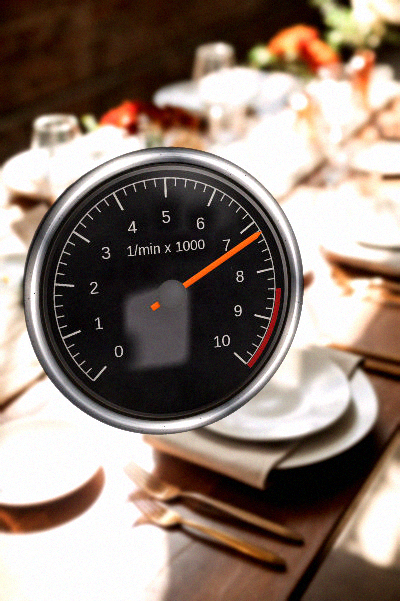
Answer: 7200 rpm
